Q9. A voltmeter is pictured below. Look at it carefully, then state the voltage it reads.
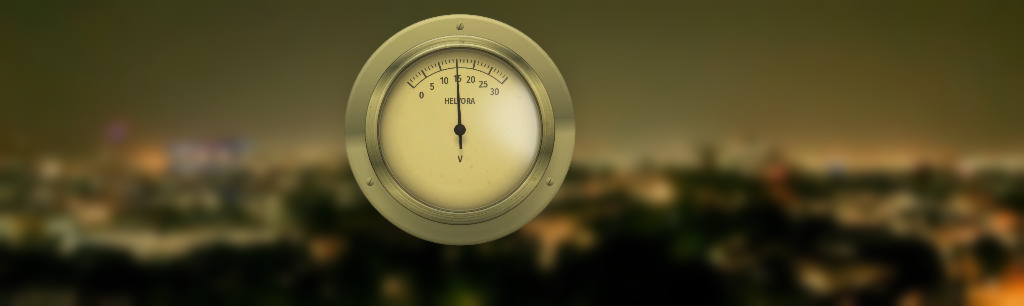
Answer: 15 V
